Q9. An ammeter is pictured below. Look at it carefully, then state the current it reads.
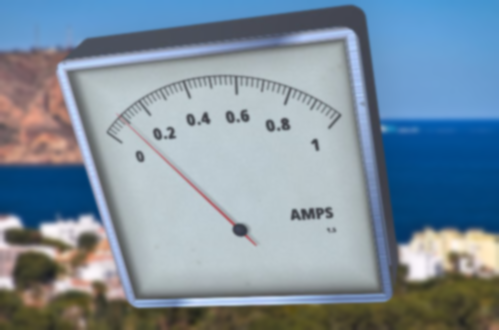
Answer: 0.1 A
